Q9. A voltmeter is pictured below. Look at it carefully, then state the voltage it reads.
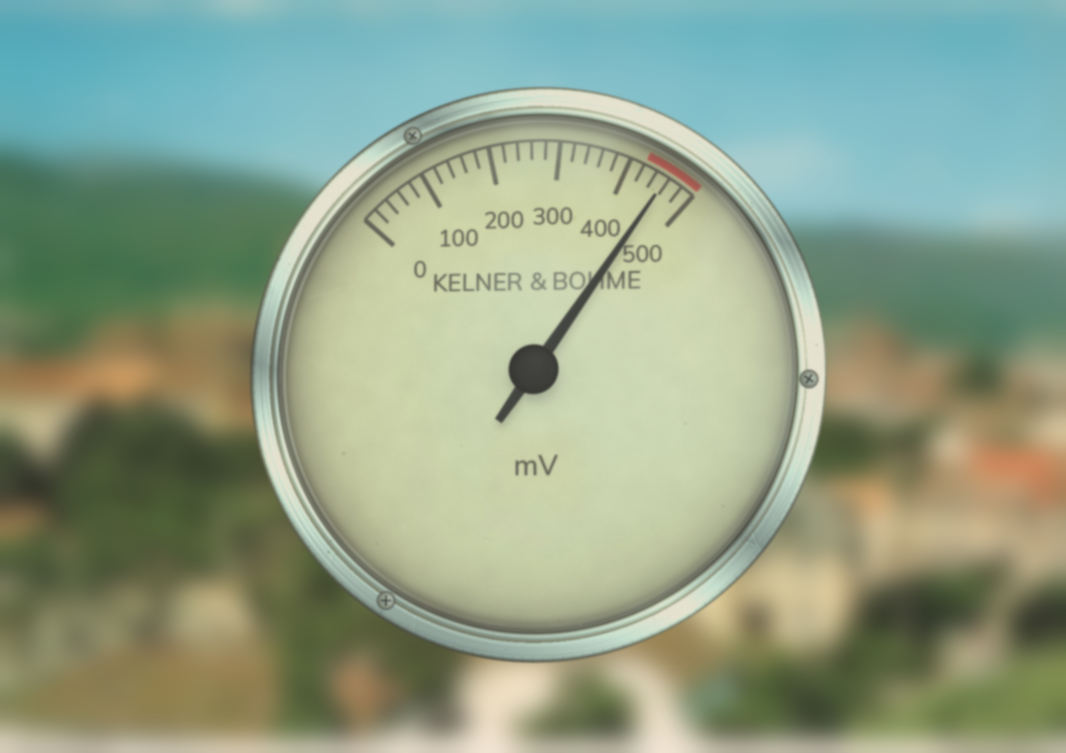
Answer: 460 mV
